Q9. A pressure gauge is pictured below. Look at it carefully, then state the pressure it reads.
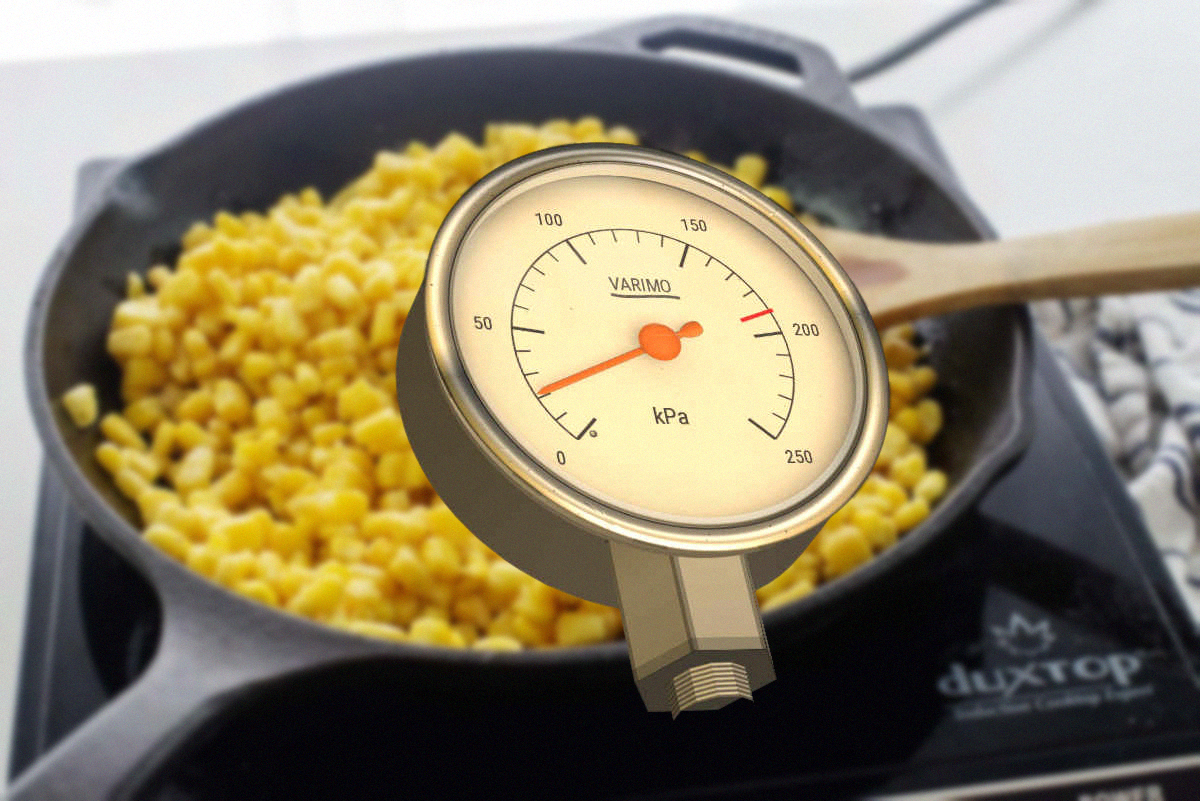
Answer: 20 kPa
